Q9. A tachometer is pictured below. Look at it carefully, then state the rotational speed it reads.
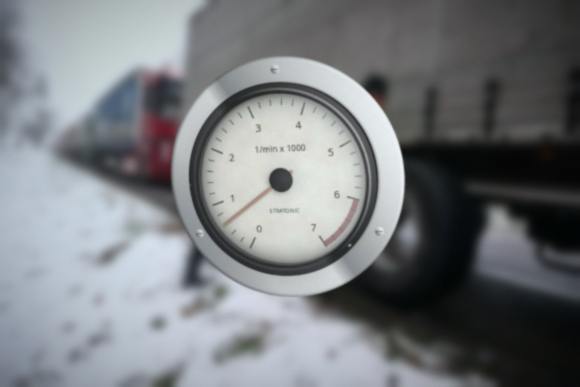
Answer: 600 rpm
